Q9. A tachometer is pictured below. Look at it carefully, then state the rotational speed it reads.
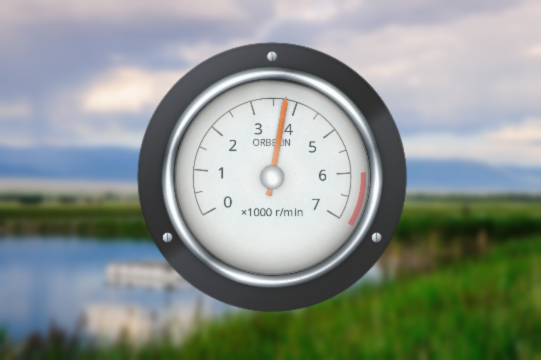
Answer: 3750 rpm
